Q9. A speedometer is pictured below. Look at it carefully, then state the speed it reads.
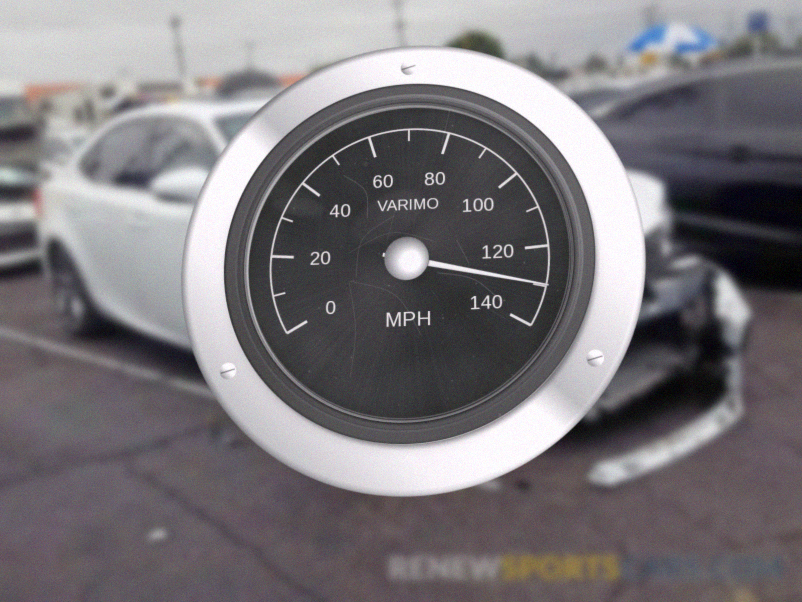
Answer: 130 mph
